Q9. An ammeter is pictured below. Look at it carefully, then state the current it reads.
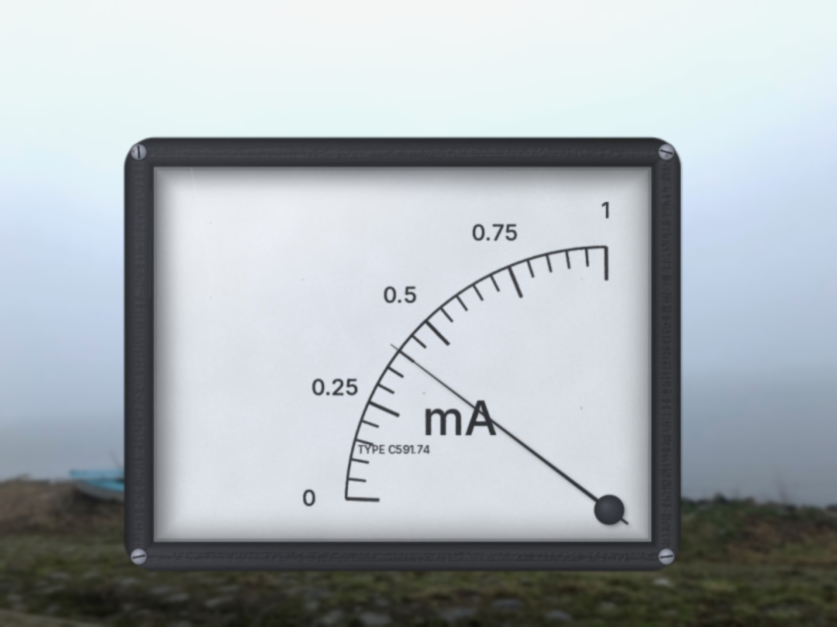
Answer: 0.4 mA
